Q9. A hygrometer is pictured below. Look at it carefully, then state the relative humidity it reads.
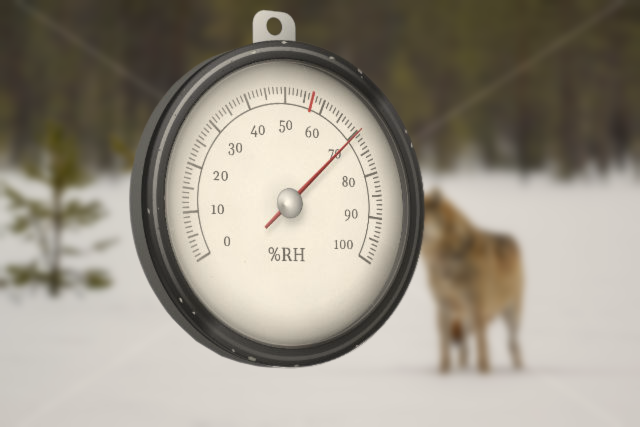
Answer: 70 %
